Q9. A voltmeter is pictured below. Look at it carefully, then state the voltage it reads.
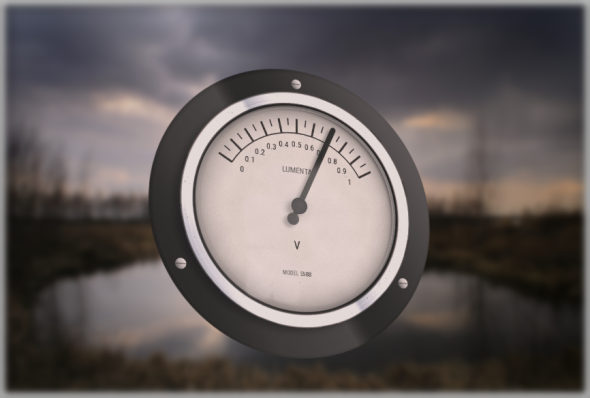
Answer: 0.7 V
